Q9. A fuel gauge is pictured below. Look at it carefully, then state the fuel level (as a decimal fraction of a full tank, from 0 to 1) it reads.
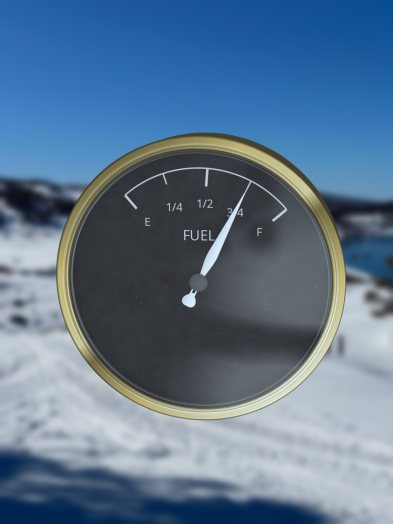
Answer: 0.75
